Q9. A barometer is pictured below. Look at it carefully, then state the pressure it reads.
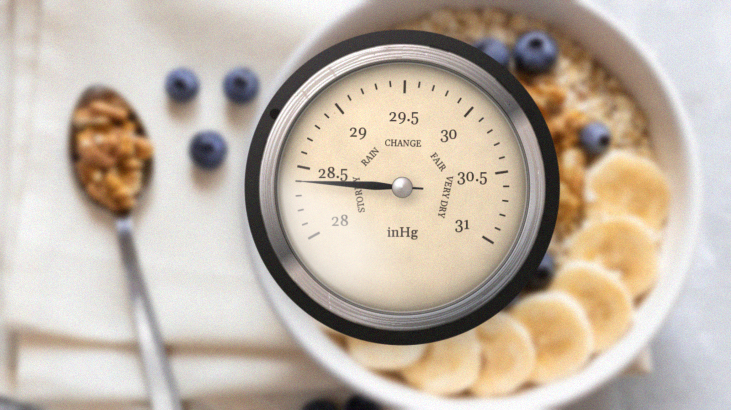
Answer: 28.4 inHg
